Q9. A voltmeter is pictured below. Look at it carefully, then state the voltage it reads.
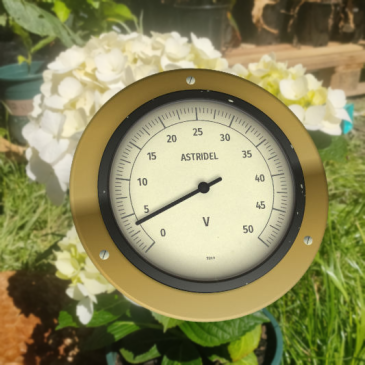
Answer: 3.5 V
